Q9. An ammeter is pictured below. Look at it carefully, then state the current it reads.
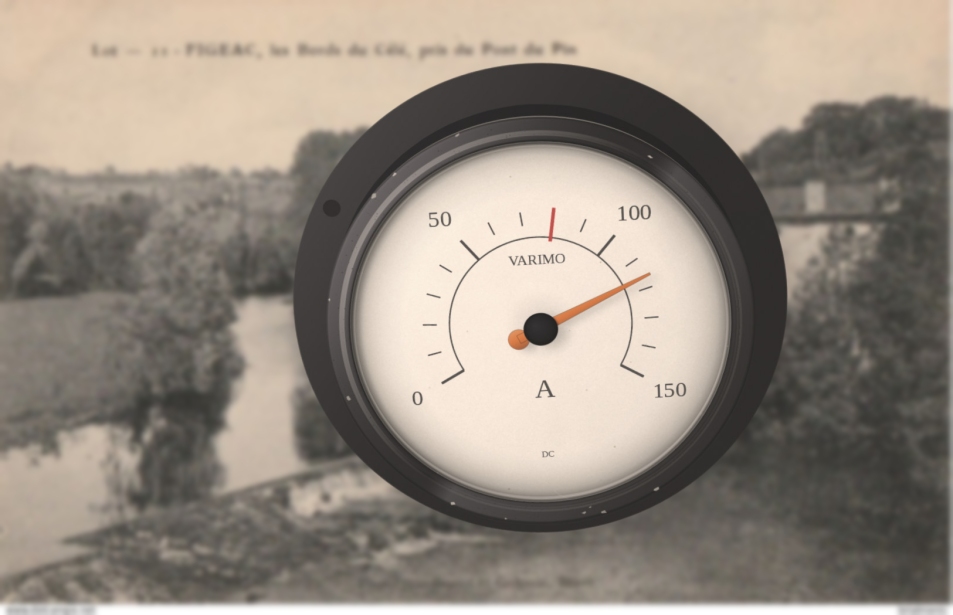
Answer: 115 A
